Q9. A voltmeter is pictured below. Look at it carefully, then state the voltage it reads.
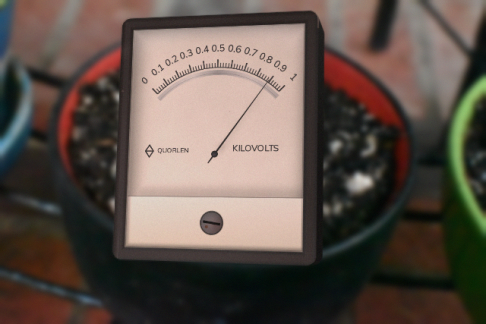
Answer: 0.9 kV
